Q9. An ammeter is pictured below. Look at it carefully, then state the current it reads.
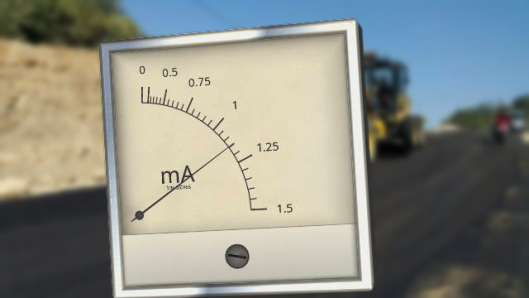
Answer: 1.15 mA
